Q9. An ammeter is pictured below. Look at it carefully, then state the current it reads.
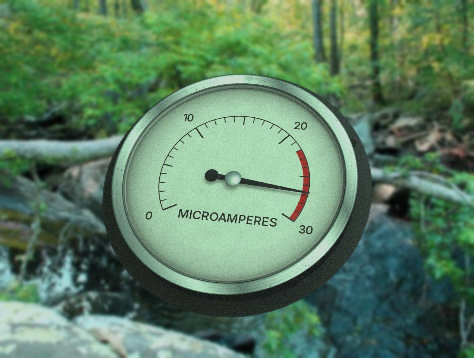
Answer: 27 µA
